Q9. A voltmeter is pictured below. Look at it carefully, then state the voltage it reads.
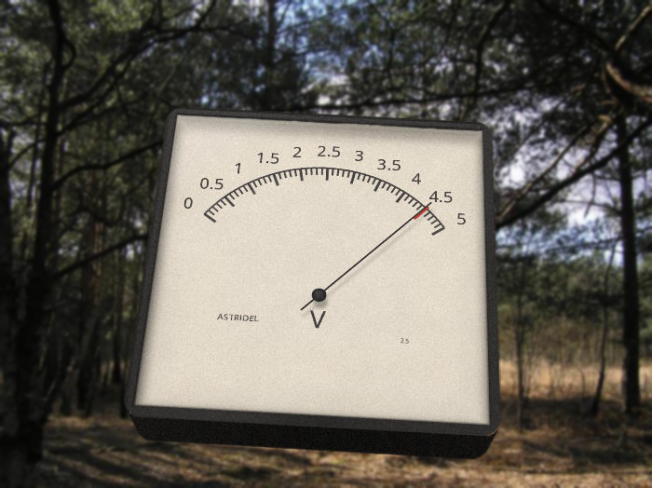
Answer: 4.5 V
